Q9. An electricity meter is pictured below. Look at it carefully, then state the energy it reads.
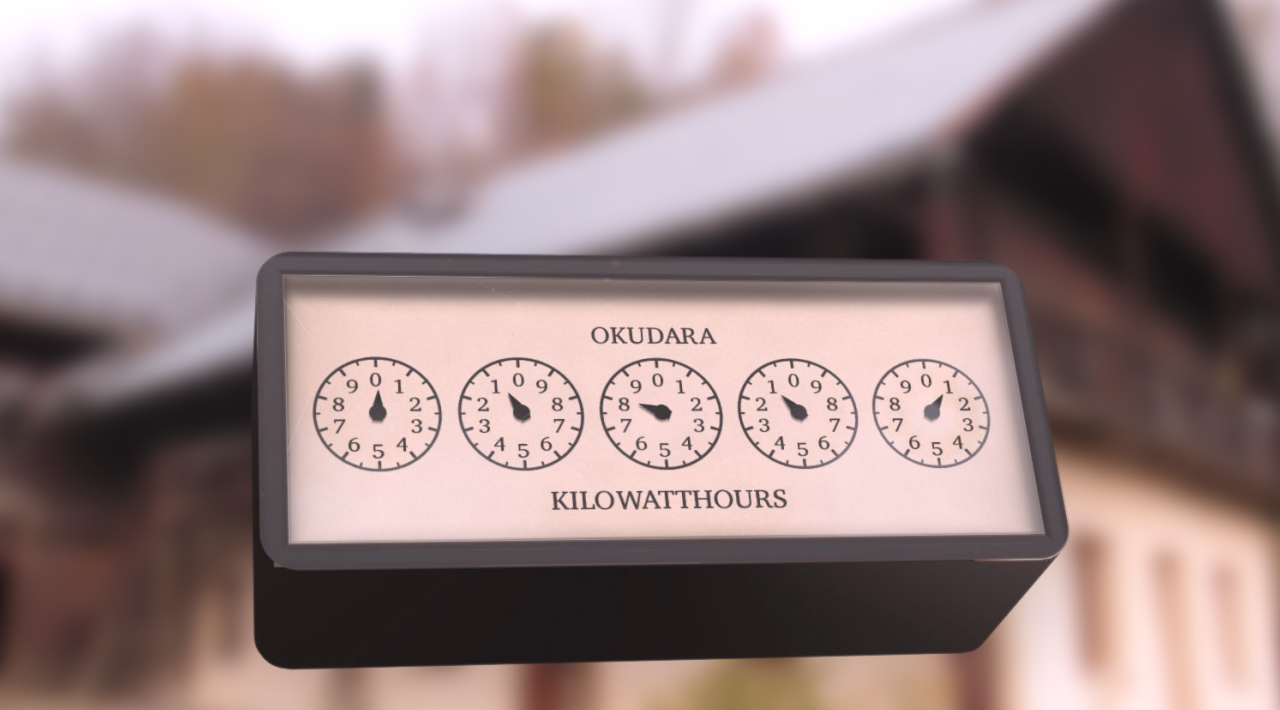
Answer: 811 kWh
